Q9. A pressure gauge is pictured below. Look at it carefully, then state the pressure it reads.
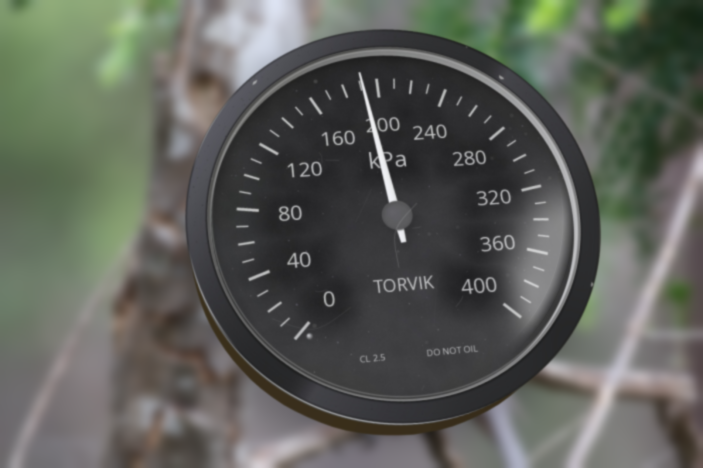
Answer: 190 kPa
